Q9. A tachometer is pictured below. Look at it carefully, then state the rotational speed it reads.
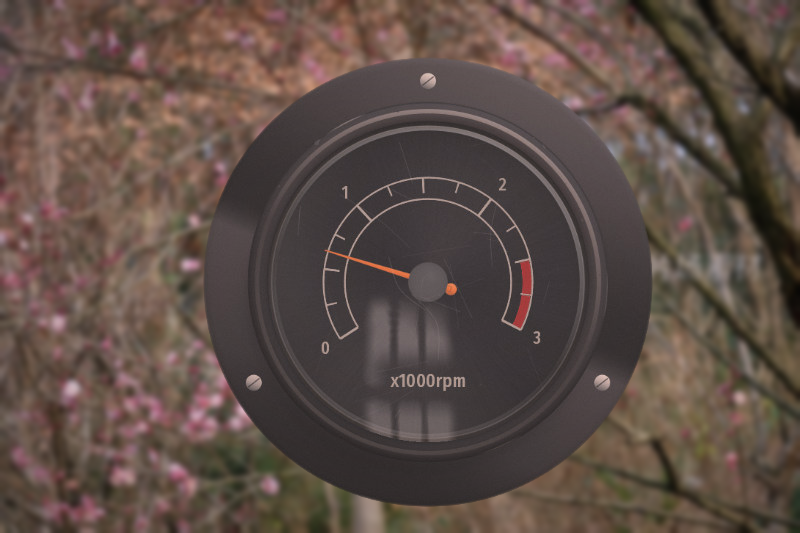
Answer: 625 rpm
